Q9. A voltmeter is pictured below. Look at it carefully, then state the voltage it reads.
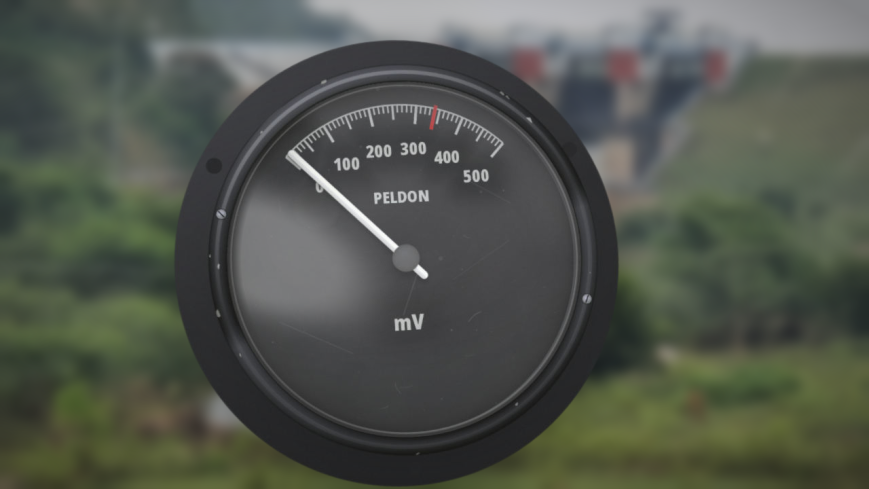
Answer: 10 mV
